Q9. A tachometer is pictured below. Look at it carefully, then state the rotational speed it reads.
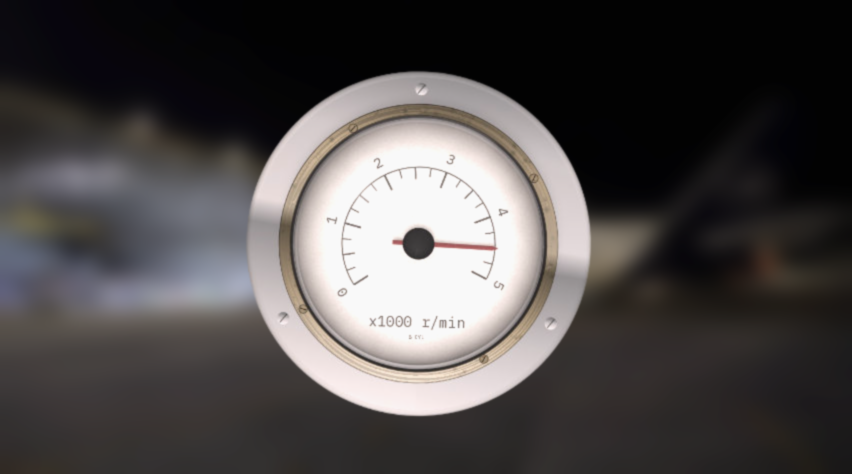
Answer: 4500 rpm
